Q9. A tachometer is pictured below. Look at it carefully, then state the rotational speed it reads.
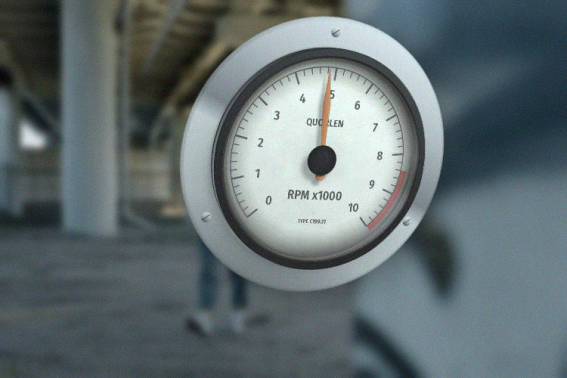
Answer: 4800 rpm
